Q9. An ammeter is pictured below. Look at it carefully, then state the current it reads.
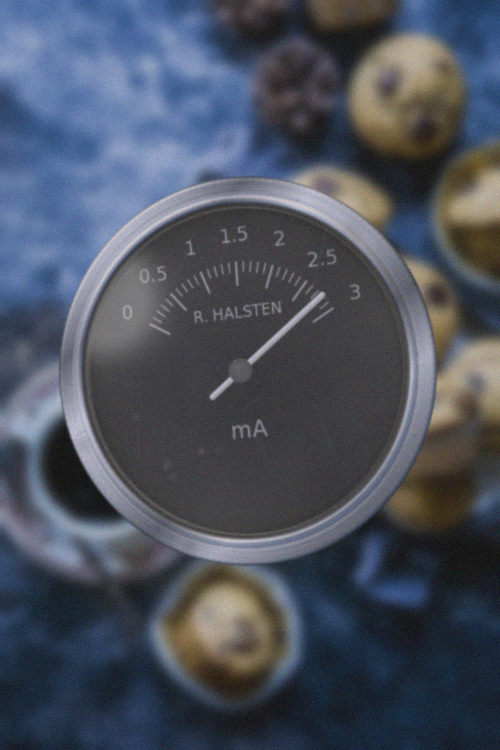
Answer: 2.8 mA
